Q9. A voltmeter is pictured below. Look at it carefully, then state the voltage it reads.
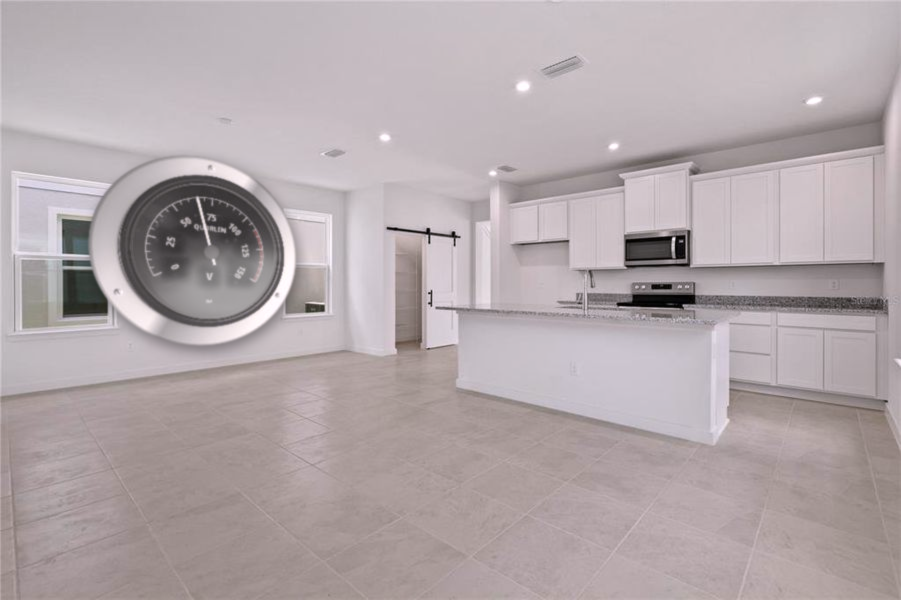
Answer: 65 V
